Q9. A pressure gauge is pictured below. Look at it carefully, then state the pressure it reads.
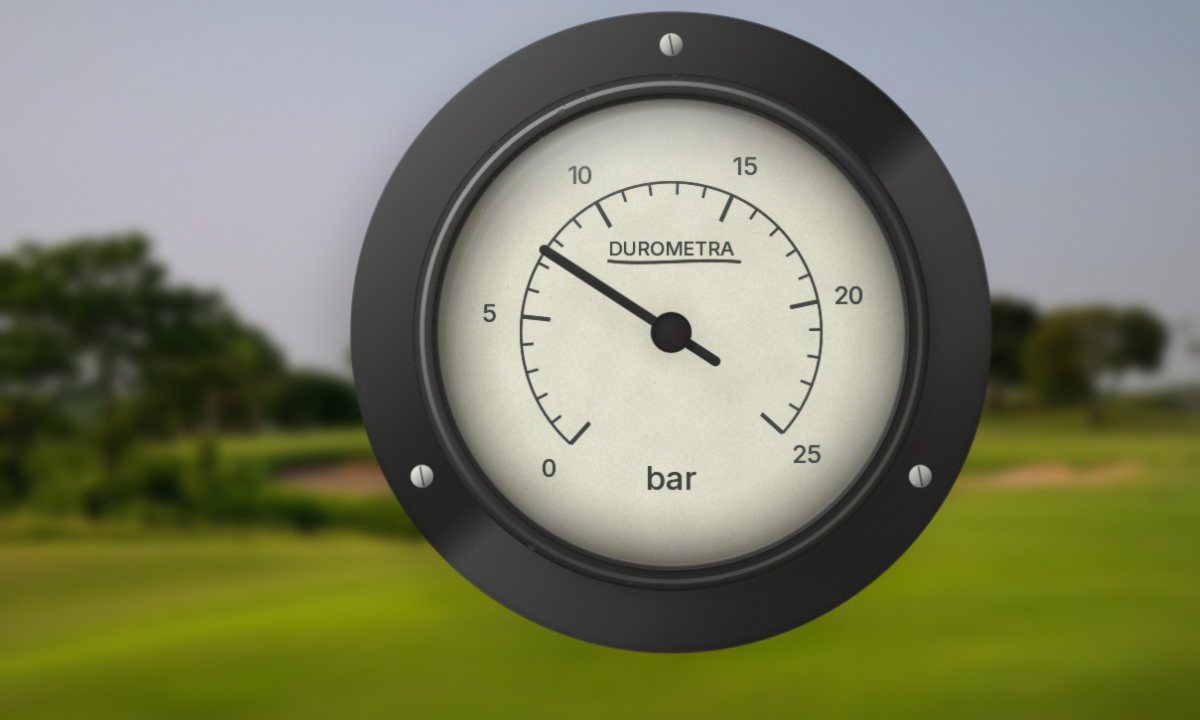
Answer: 7.5 bar
